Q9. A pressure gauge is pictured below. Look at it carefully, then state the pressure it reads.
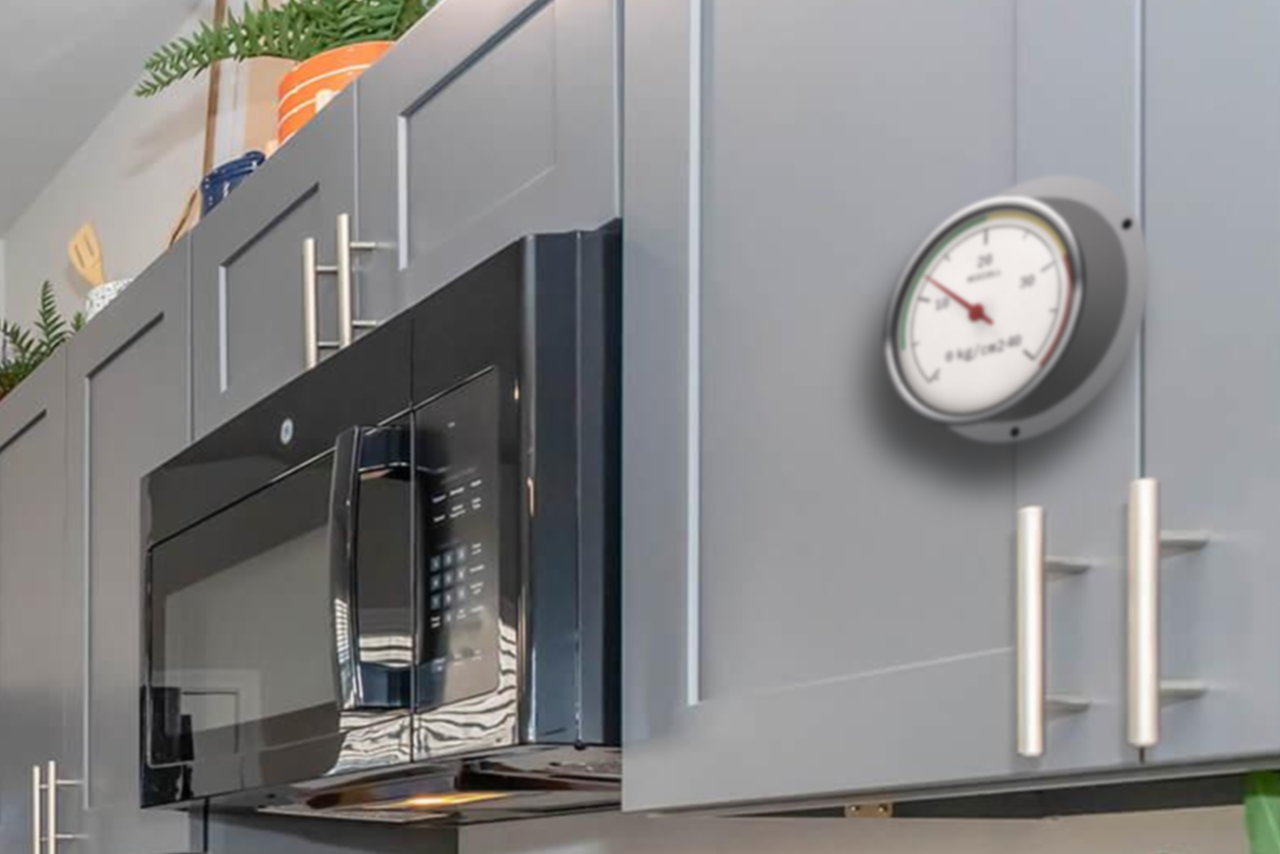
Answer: 12.5 kg/cm²
